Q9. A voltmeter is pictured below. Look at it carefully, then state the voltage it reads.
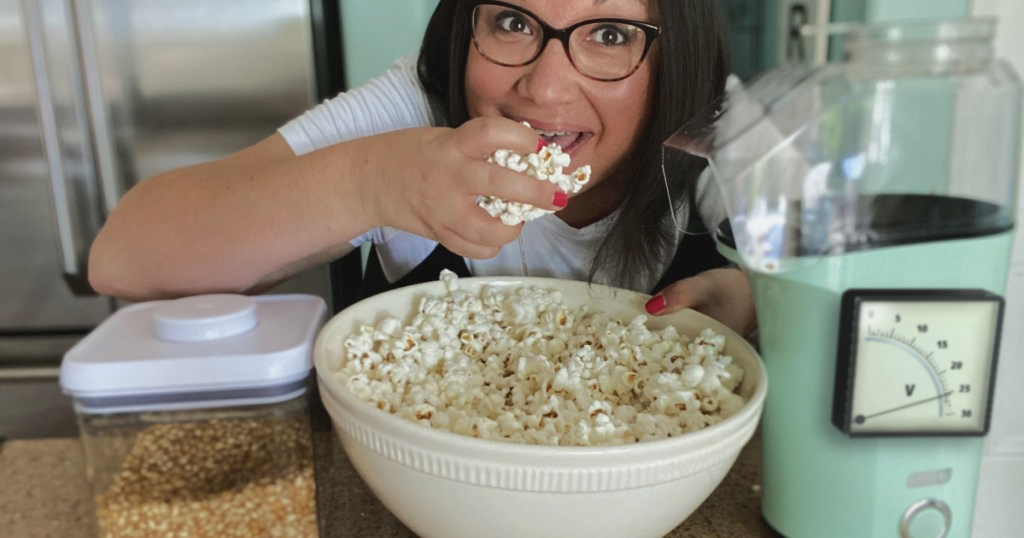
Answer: 25 V
